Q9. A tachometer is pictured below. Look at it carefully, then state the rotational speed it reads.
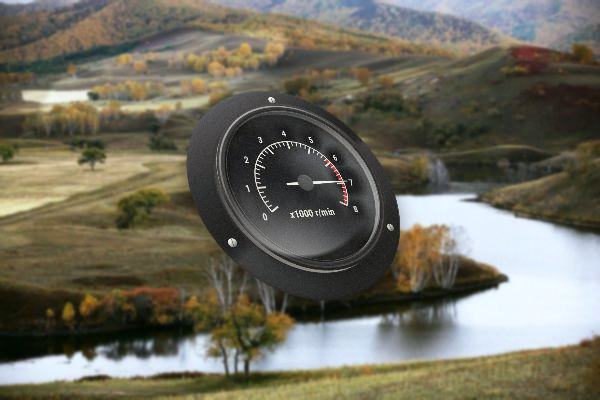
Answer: 7000 rpm
